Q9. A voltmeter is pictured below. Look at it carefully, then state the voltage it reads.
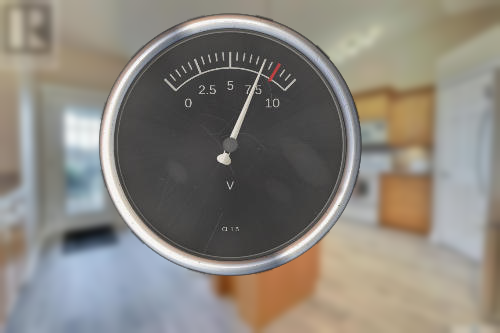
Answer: 7.5 V
